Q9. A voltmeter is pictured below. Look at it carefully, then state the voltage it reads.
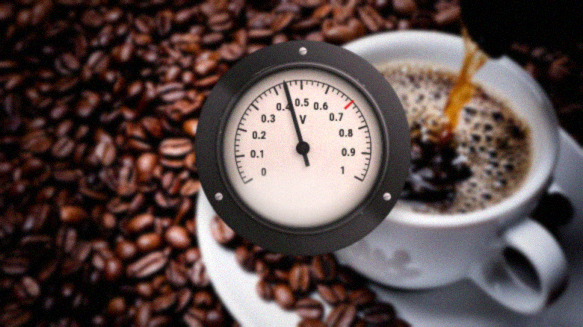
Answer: 0.44 V
